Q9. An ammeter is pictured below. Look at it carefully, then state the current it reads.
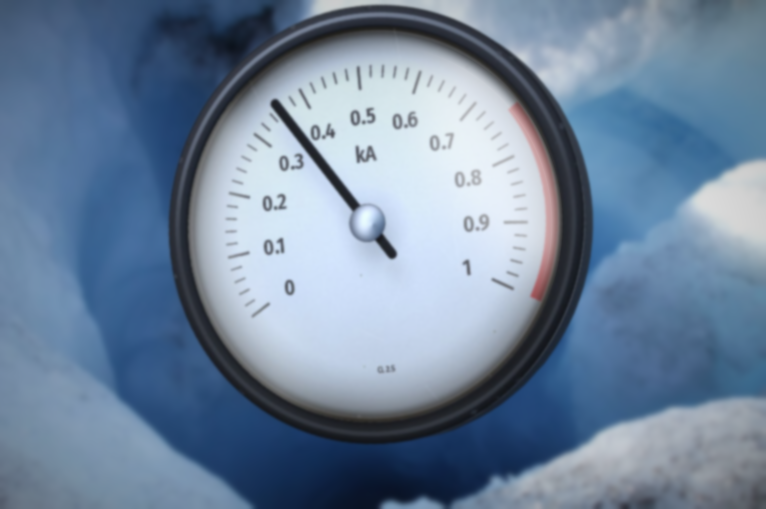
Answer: 0.36 kA
